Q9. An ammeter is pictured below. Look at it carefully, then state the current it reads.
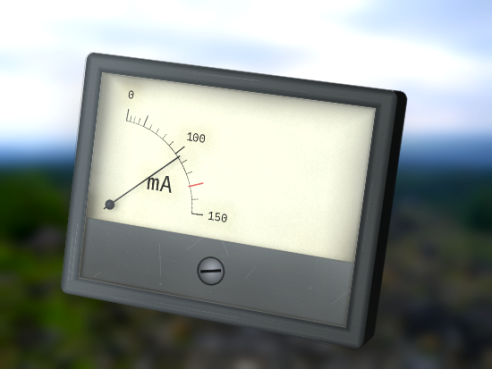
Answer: 105 mA
